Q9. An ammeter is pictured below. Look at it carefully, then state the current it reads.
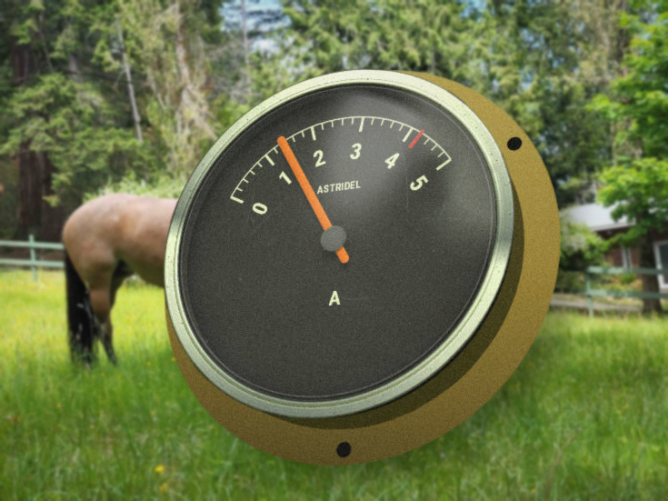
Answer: 1.4 A
